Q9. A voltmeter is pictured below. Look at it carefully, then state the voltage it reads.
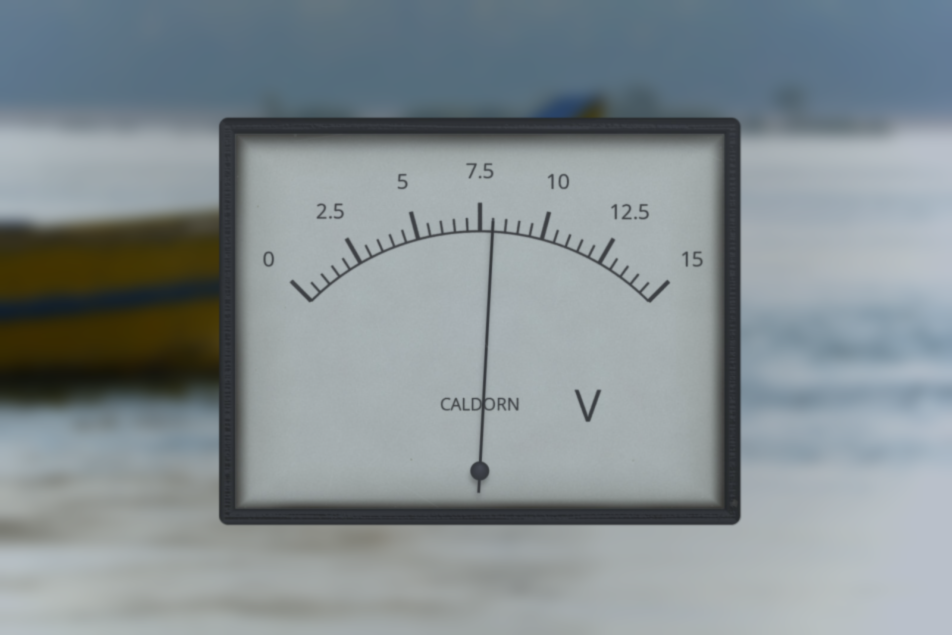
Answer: 8 V
